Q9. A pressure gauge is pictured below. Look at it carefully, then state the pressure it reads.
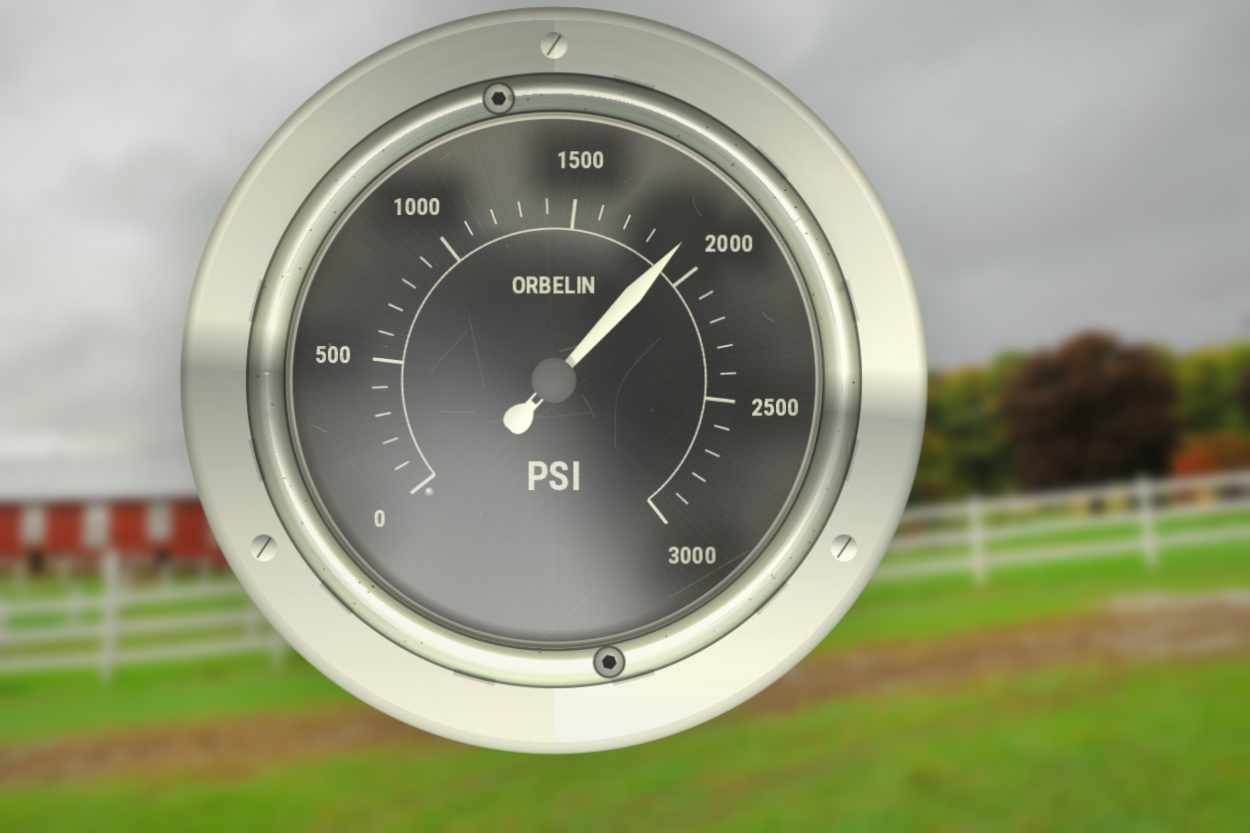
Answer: 1900 psi
